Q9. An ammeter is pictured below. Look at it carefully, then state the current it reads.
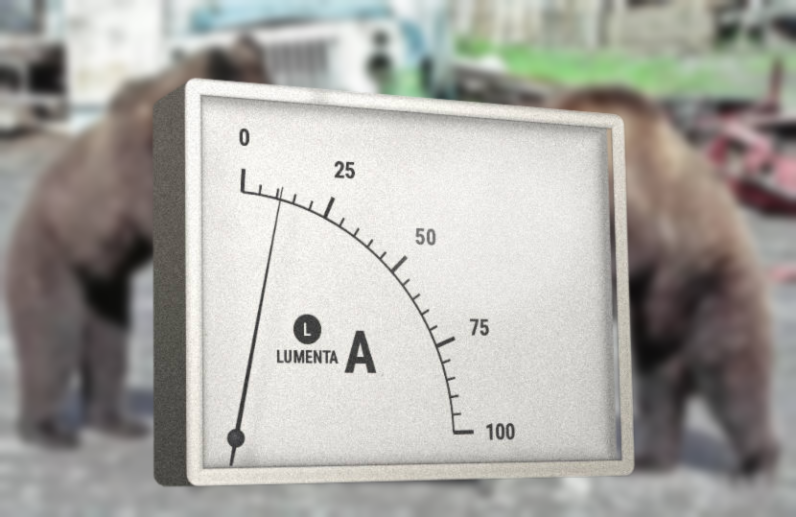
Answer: 10 A
